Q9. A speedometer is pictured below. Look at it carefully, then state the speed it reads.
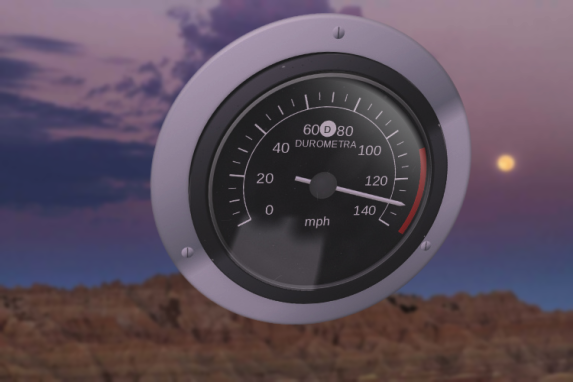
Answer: 130 mph
